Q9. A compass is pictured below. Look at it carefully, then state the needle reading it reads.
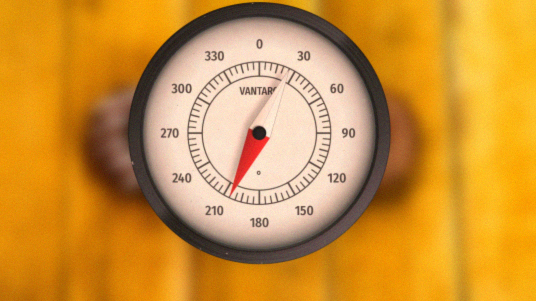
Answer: 205 °
